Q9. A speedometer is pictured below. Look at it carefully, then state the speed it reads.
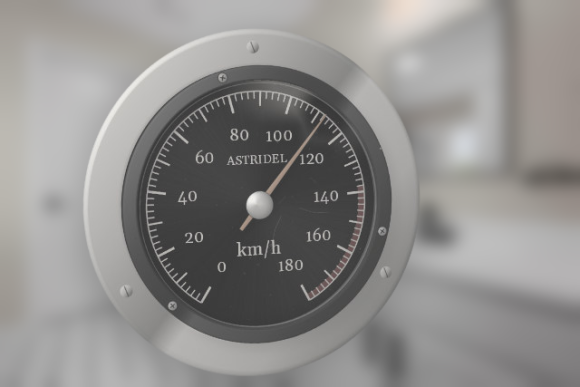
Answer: 112 km/h
